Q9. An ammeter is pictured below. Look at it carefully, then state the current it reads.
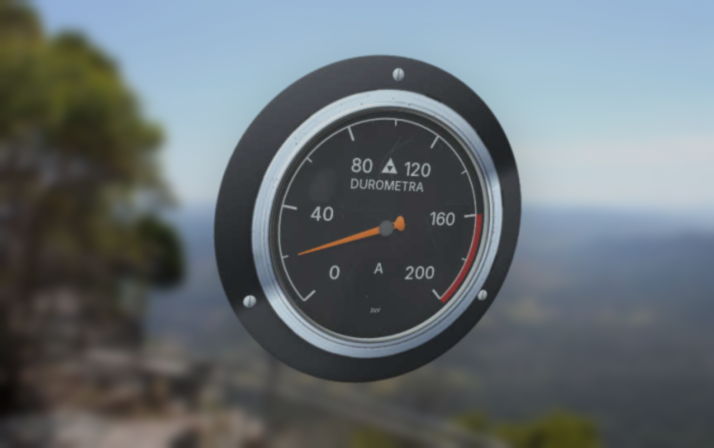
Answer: 20 A
